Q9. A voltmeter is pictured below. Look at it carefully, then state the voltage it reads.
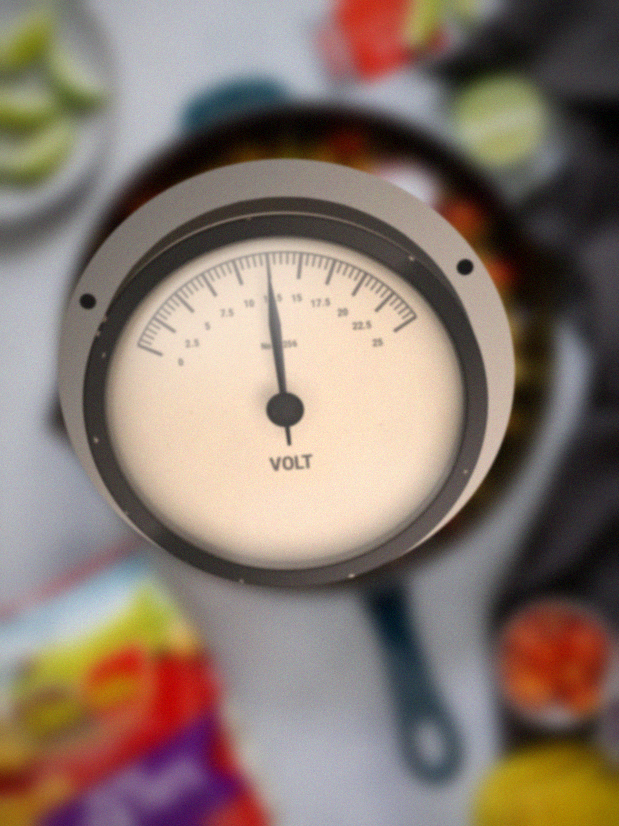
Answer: 12.5 V
